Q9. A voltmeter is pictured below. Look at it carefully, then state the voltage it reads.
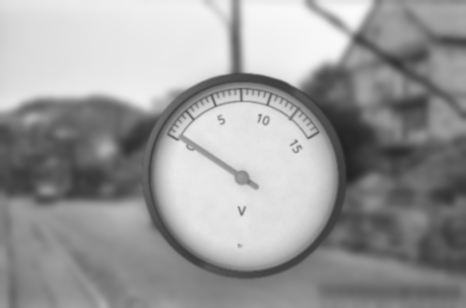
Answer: 0.5 V
